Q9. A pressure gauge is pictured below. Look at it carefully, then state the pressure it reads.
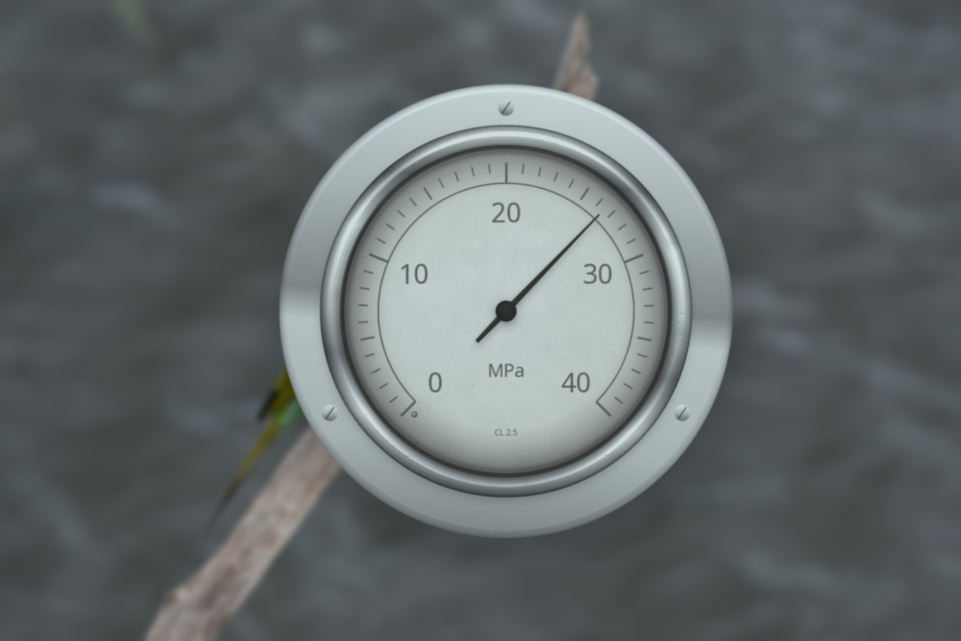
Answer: 26.5 MPa
